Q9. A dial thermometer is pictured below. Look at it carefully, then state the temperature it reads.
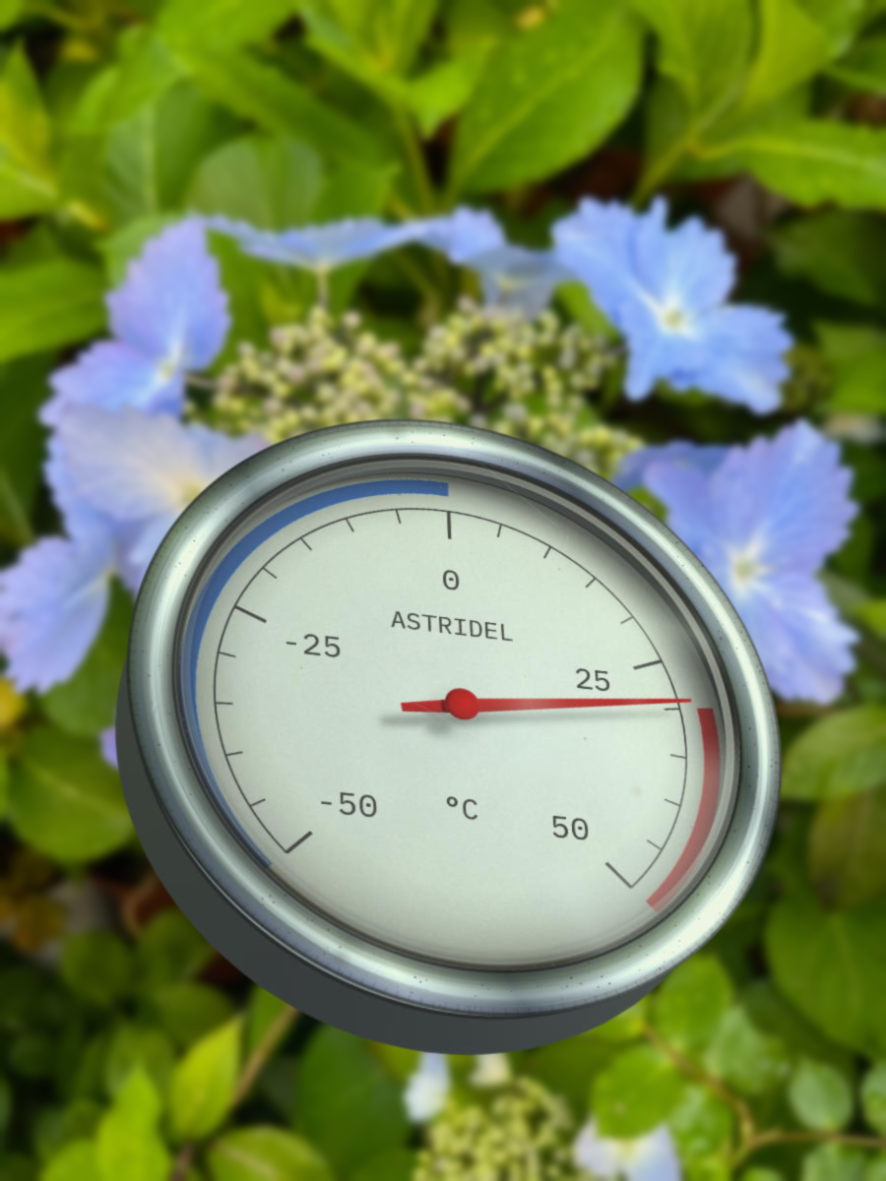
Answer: 30 °C
